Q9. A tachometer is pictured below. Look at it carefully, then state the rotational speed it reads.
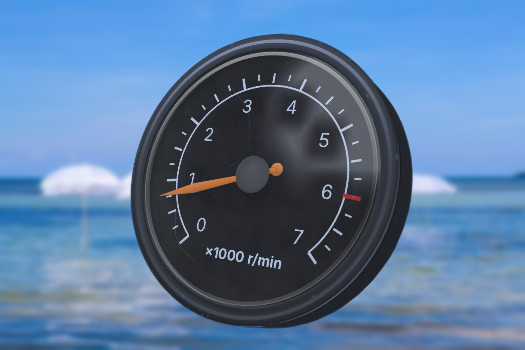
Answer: 750 rpm
